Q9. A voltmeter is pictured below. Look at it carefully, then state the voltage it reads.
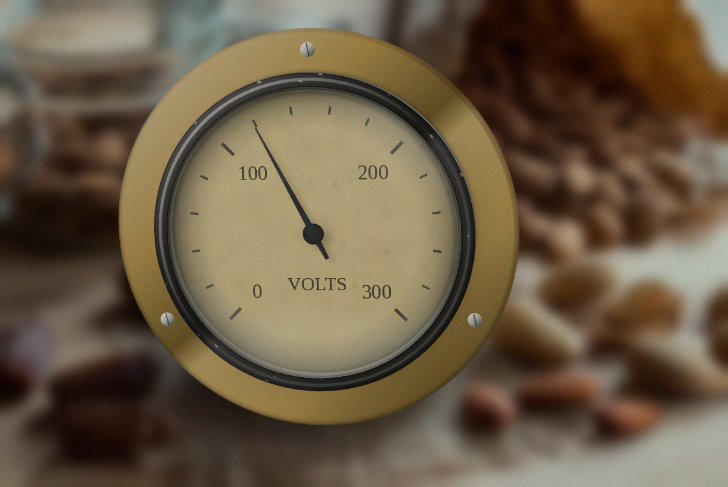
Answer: 120 V
